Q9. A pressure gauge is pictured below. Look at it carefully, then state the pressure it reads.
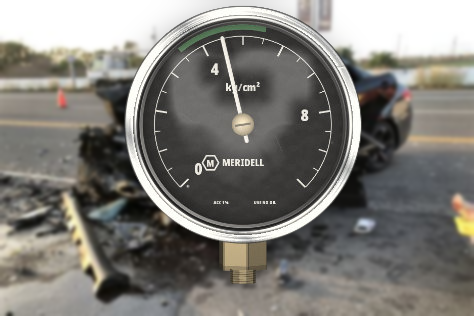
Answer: 4.5 kg/cm²
